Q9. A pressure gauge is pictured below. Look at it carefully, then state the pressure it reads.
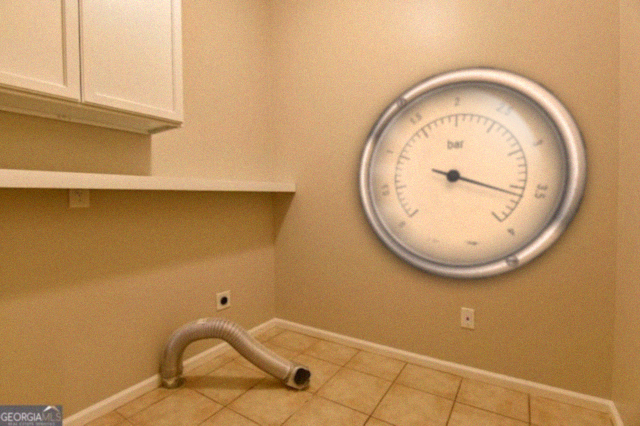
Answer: 3.6 bar
